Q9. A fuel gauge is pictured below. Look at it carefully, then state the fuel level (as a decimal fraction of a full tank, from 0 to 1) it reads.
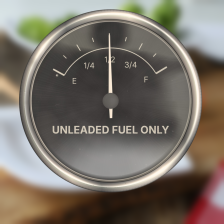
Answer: 0.5
